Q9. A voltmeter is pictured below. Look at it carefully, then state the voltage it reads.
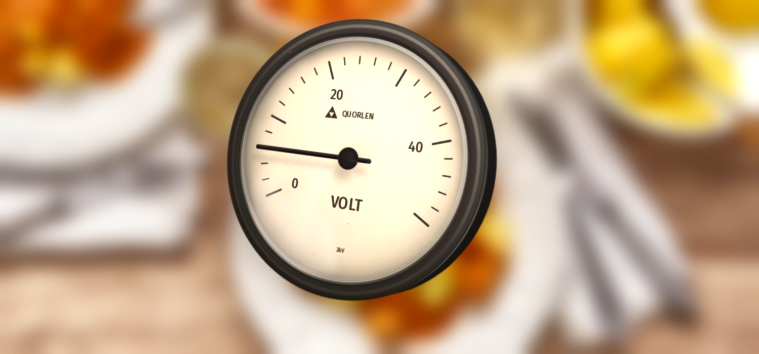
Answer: 6 V
